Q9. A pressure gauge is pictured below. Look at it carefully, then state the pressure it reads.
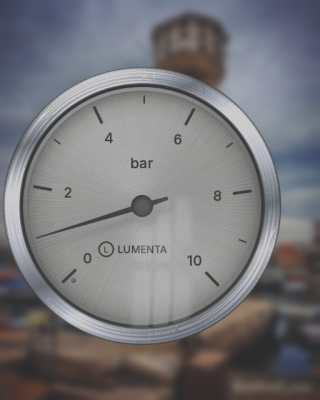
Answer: 1 bar
